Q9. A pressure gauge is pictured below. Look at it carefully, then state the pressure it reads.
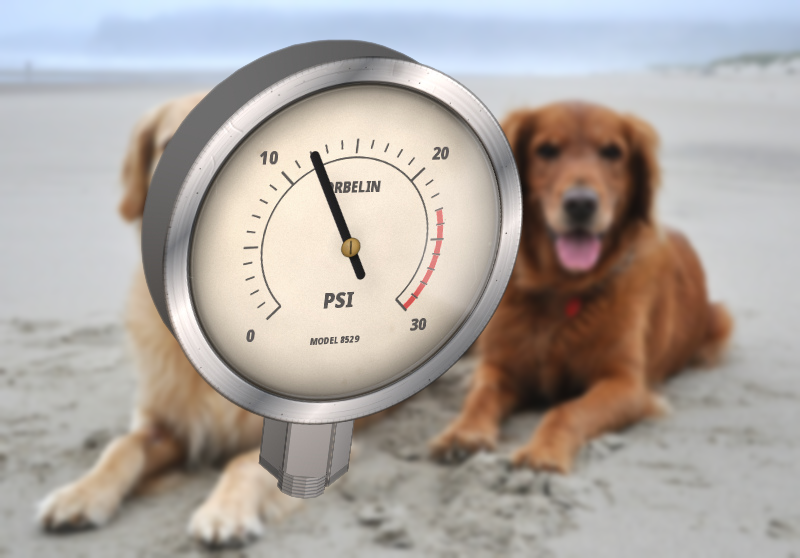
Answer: 12 psi
